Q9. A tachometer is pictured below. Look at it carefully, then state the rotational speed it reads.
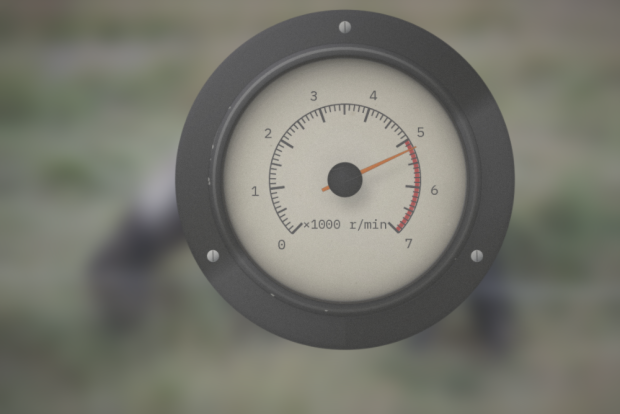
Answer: 5200 rpm
